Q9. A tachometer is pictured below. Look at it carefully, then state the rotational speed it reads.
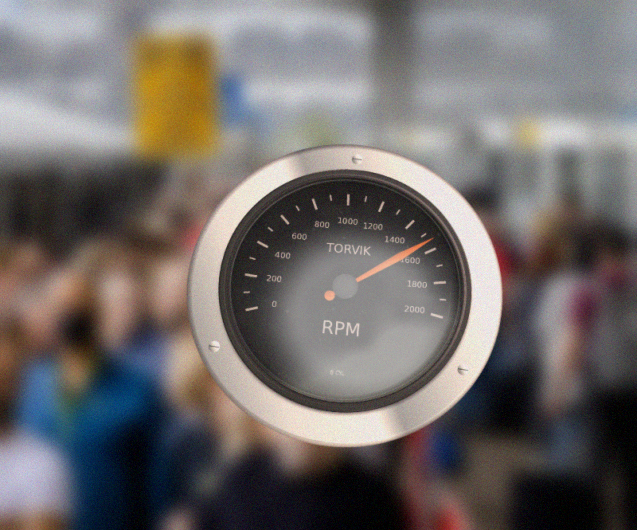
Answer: 1550 rpm
